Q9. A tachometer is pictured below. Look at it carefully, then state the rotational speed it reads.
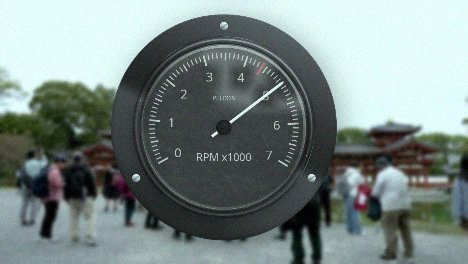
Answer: 5000 rpm
